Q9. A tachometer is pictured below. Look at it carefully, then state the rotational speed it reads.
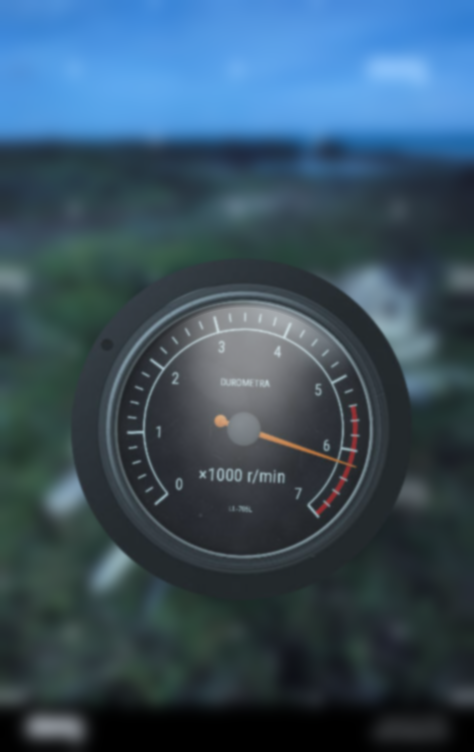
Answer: 6200 rpm
